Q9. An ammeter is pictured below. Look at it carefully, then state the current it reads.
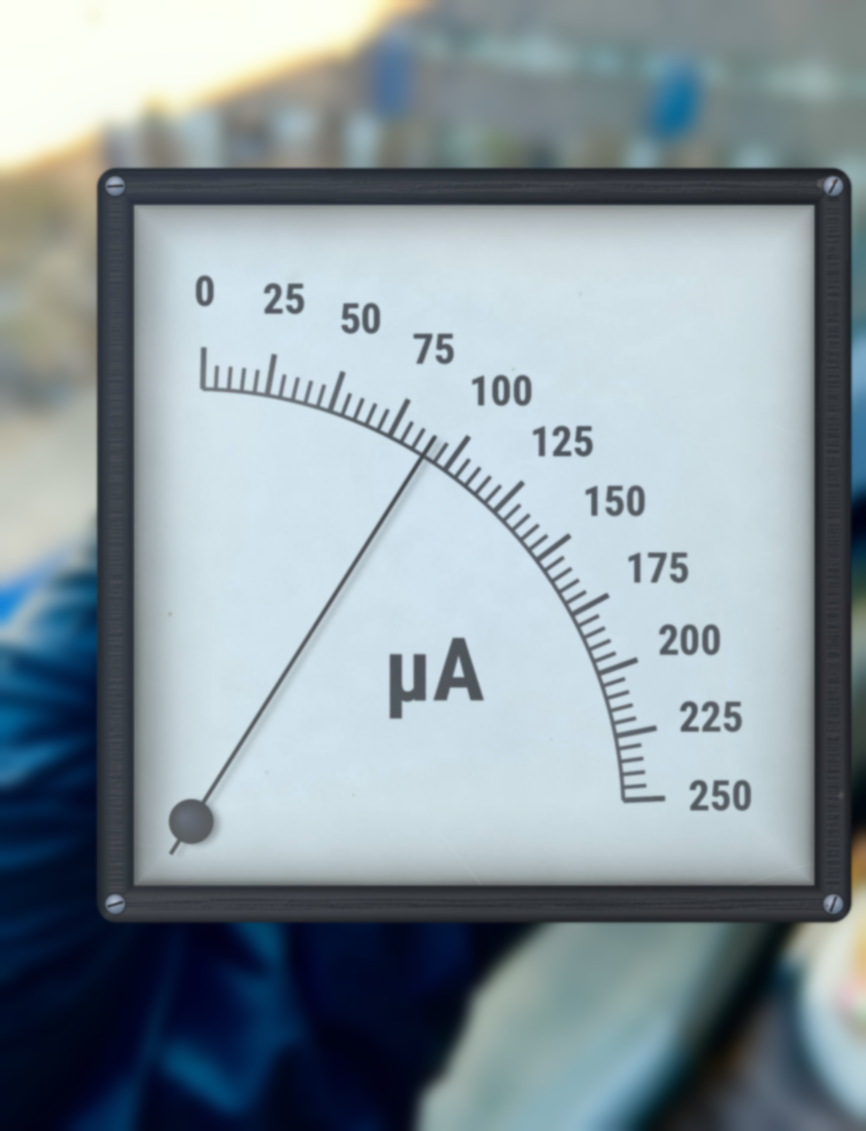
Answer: 90 µA
